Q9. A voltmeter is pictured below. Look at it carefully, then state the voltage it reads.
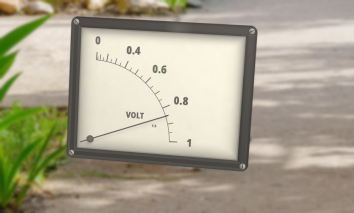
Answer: 0.85 V
